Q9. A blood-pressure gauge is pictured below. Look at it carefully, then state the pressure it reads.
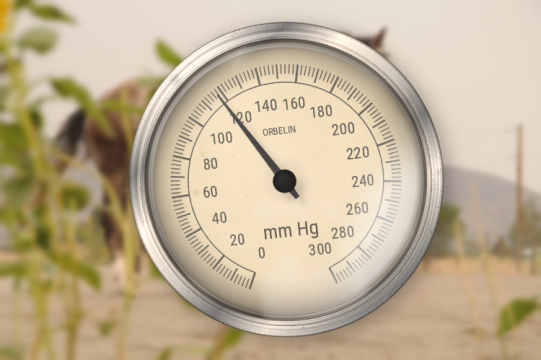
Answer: 118 mmHg
